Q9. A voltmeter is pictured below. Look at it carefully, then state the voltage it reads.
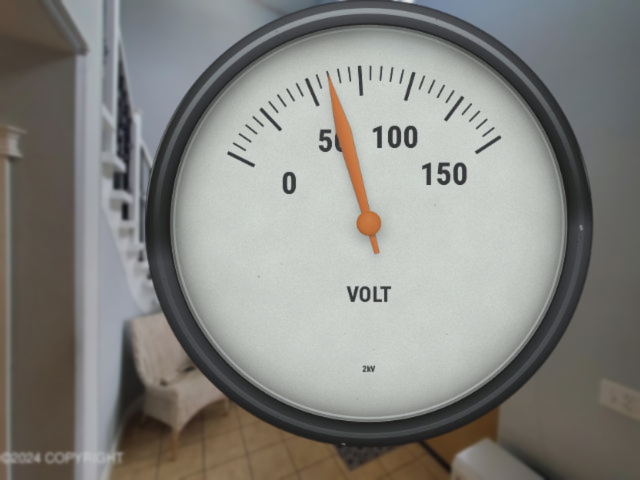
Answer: 60 V
